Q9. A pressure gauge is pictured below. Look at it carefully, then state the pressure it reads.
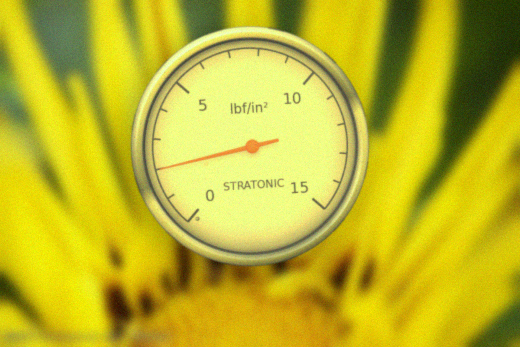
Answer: 2 psi
